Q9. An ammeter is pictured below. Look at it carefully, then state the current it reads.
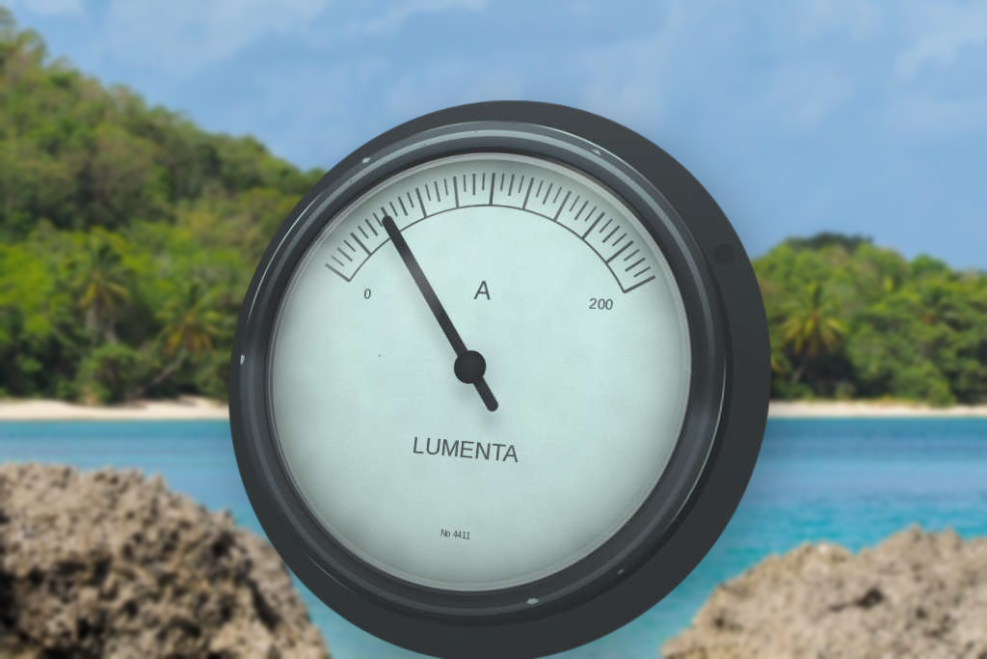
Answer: 40 A
